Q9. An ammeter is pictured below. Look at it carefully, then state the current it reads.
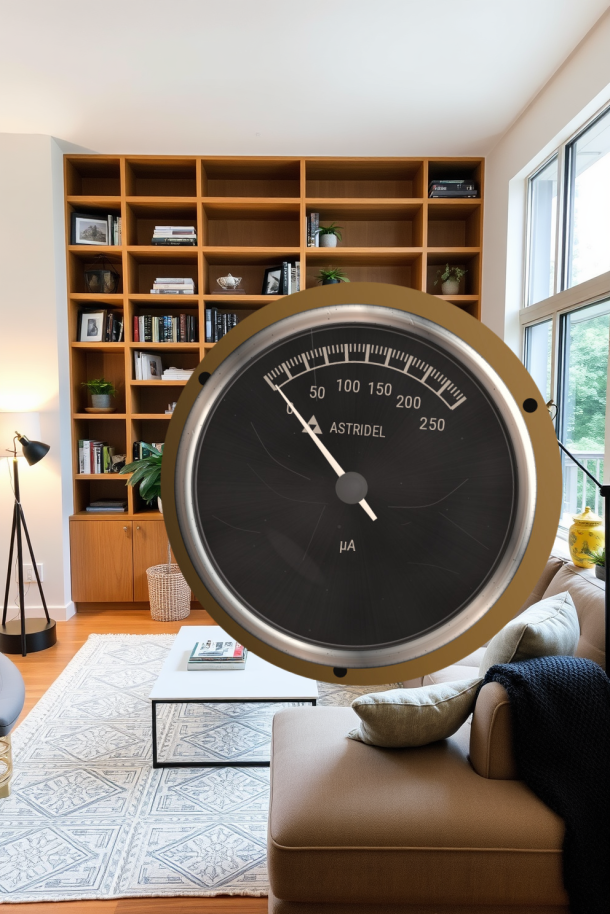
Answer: 5 µA
